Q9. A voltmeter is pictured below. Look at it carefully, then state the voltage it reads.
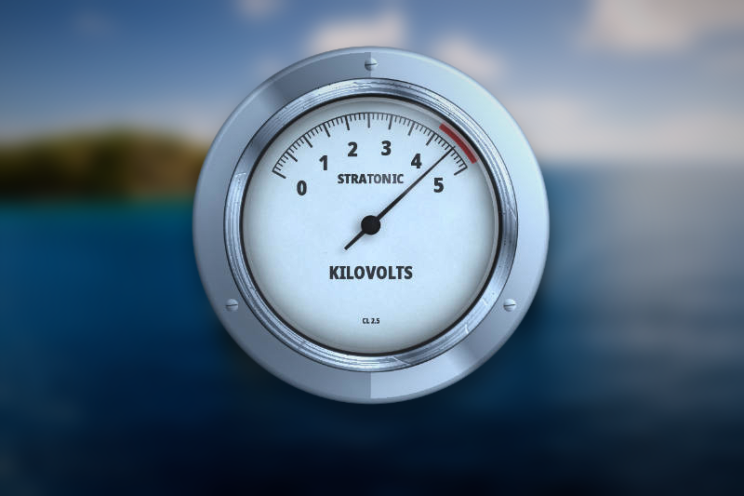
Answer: 4.5 kV
